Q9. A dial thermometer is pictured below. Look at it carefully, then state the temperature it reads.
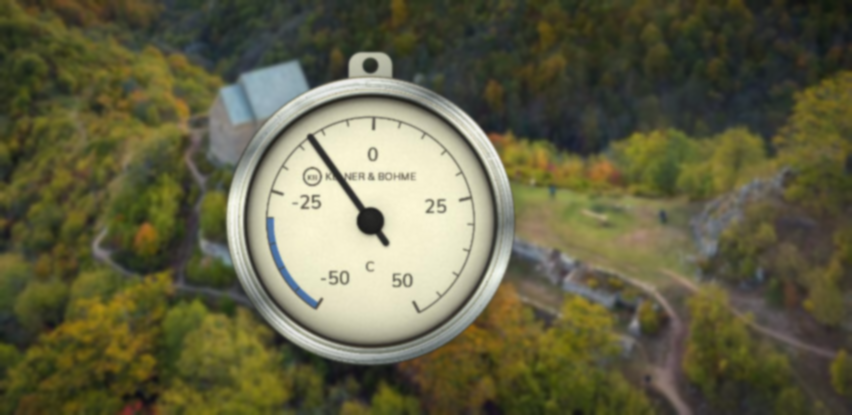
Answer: -12.5 °C
